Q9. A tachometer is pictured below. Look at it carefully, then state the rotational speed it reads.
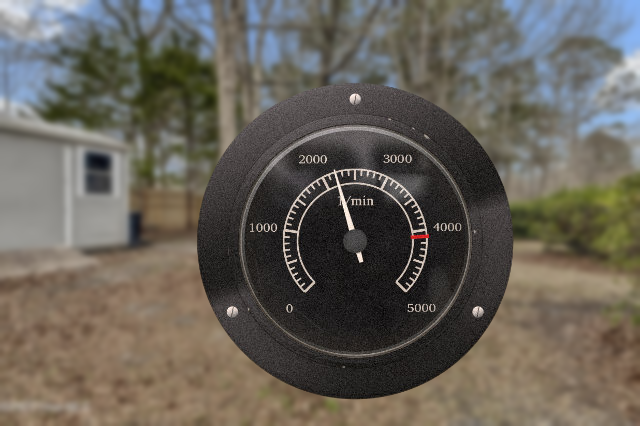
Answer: 2200 rpm
